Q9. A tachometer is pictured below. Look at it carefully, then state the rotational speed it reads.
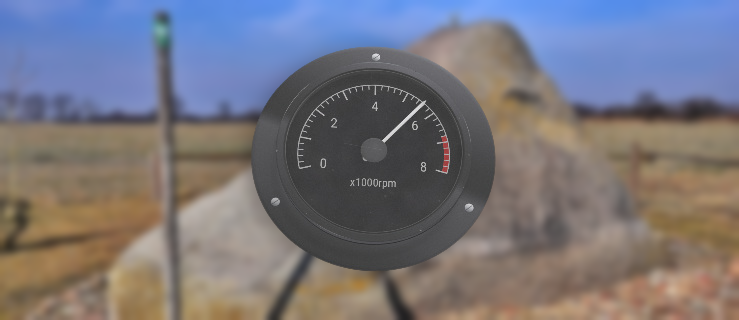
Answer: 5600 rpm
